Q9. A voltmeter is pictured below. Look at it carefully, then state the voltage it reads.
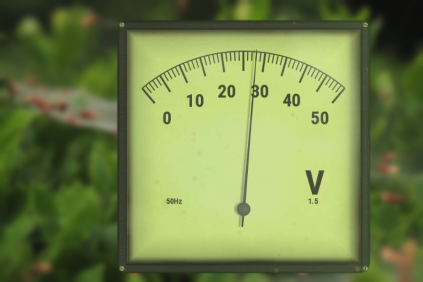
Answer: 28 V
